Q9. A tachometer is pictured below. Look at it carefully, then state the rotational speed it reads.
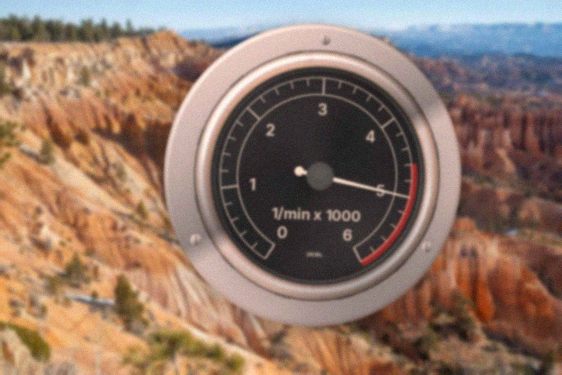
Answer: 5000 rpm
